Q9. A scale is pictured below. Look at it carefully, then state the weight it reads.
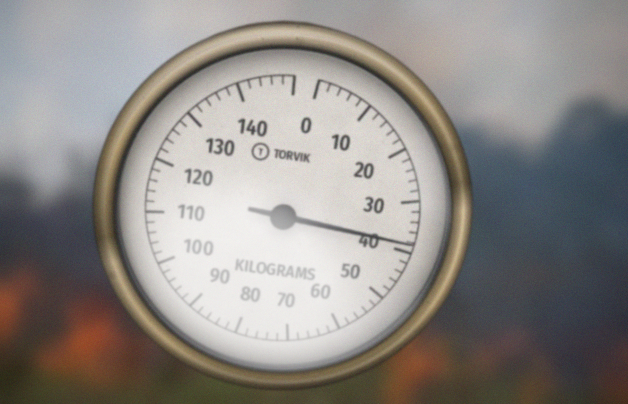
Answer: 38 kg
